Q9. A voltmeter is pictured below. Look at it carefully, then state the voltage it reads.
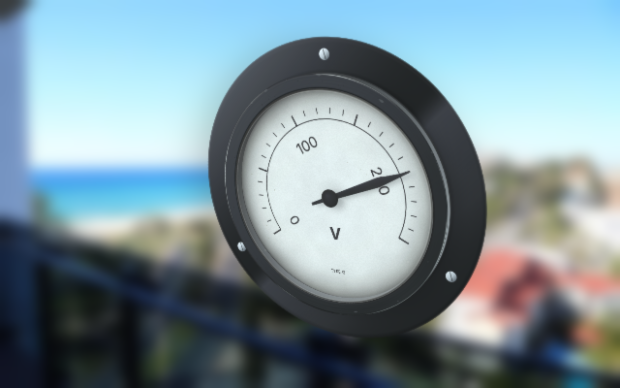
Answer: 200 V
